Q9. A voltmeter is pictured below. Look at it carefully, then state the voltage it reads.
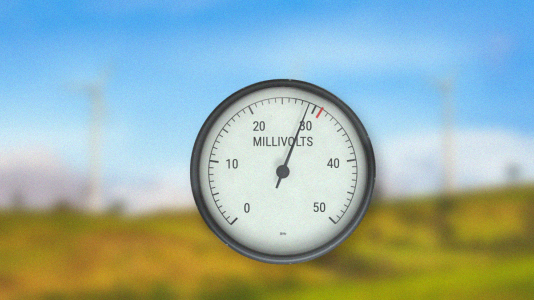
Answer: 29 mV
